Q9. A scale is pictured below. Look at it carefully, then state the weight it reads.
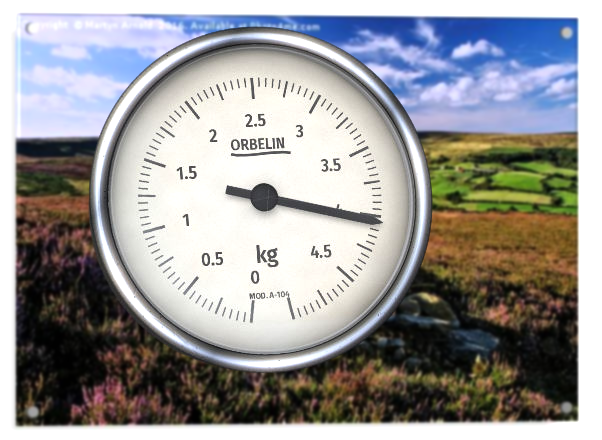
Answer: 4.05 kg
